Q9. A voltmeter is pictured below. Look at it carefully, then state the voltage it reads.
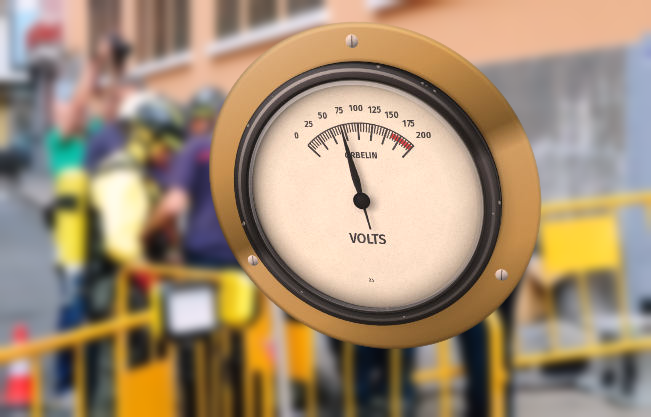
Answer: 75 V
